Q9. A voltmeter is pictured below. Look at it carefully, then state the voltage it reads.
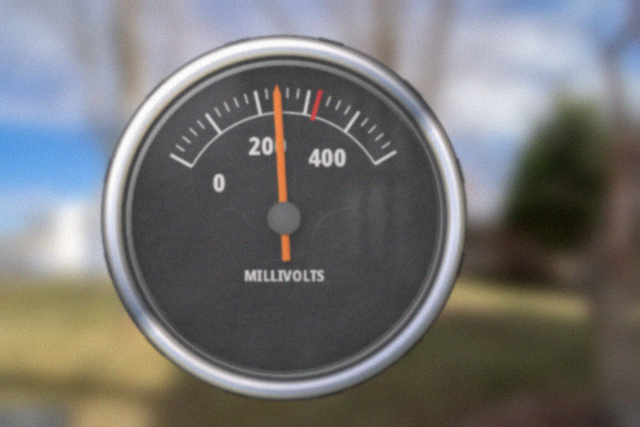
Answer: 240 mV
